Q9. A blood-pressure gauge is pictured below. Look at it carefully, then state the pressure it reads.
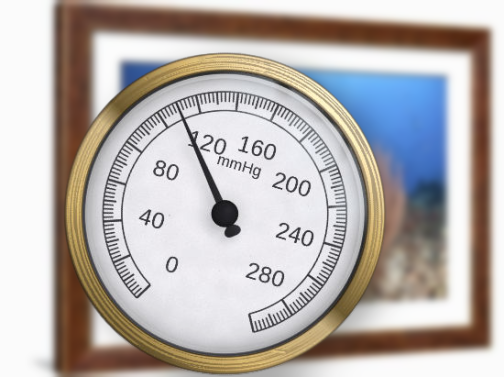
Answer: 110 mmHg
